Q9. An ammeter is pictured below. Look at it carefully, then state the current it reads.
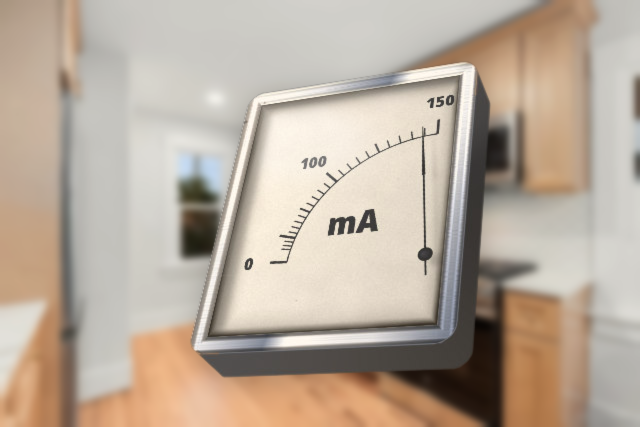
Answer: 145 mA
